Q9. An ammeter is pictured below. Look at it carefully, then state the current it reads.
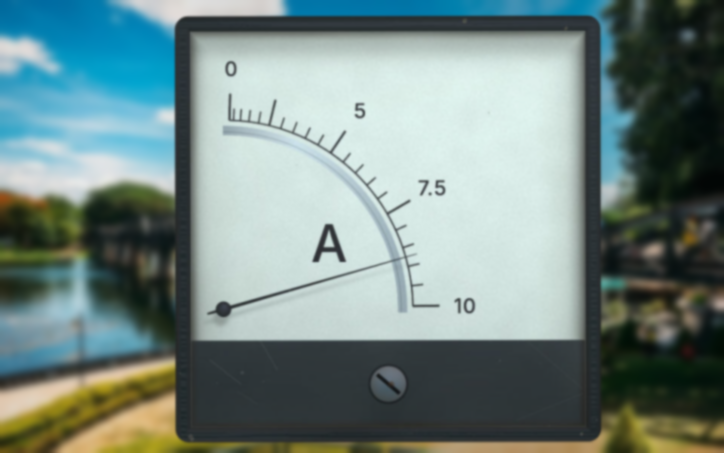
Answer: 8.75 A
